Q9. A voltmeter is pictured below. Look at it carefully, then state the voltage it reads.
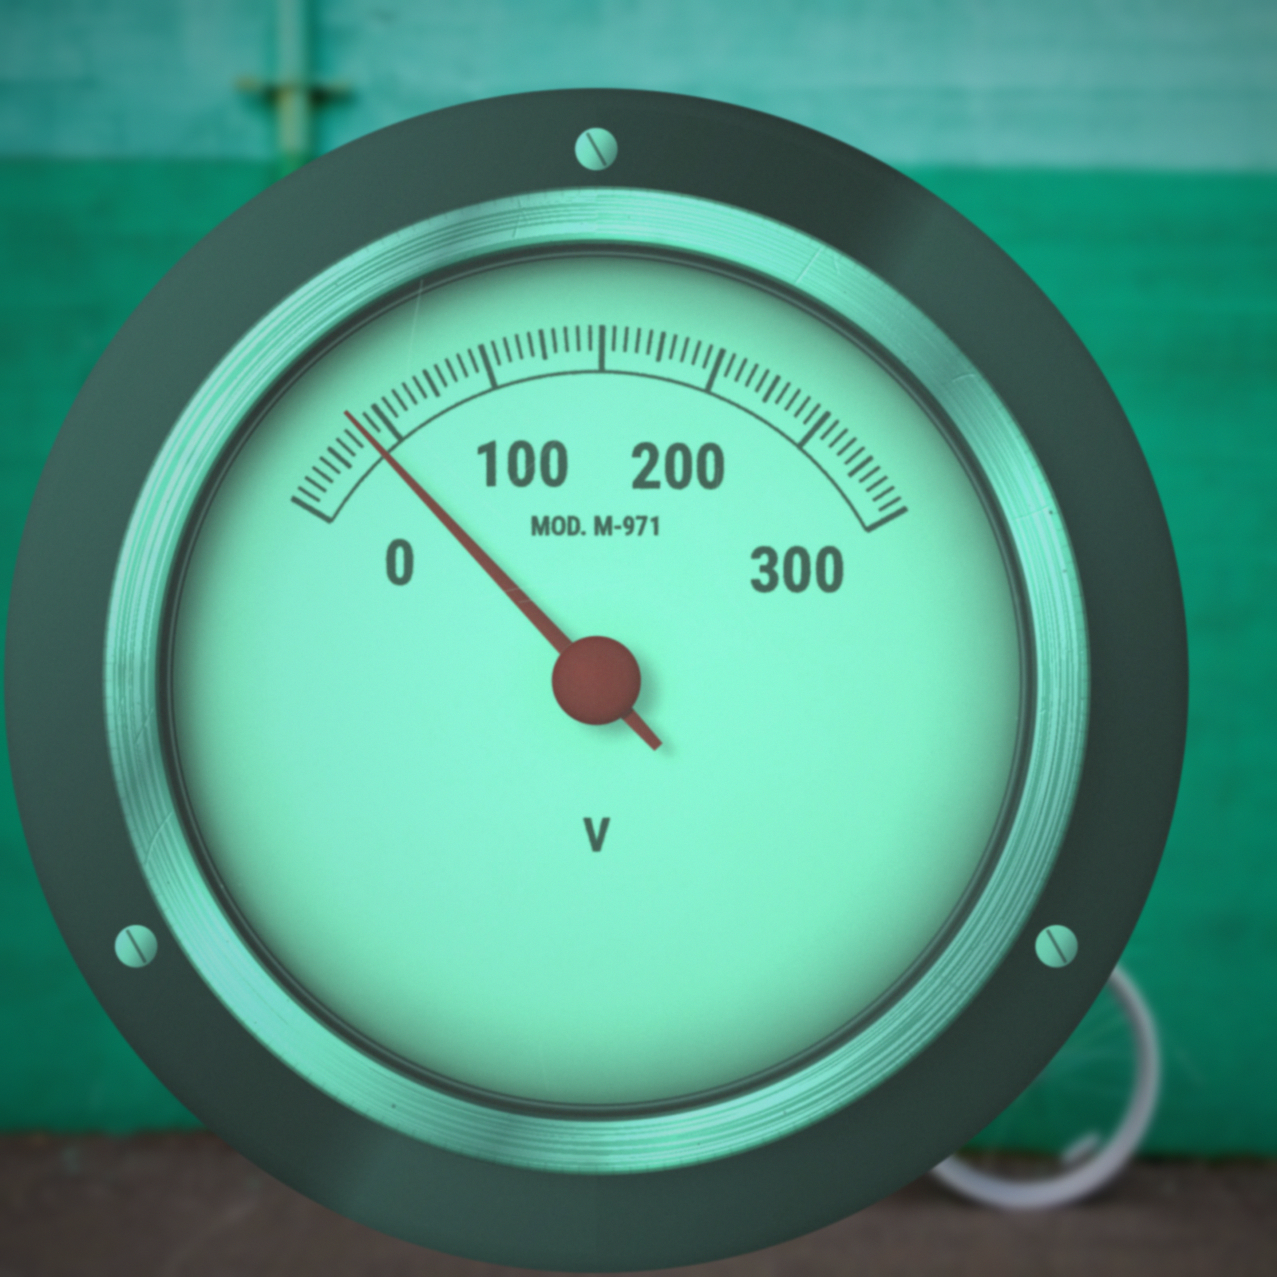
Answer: 40 V
